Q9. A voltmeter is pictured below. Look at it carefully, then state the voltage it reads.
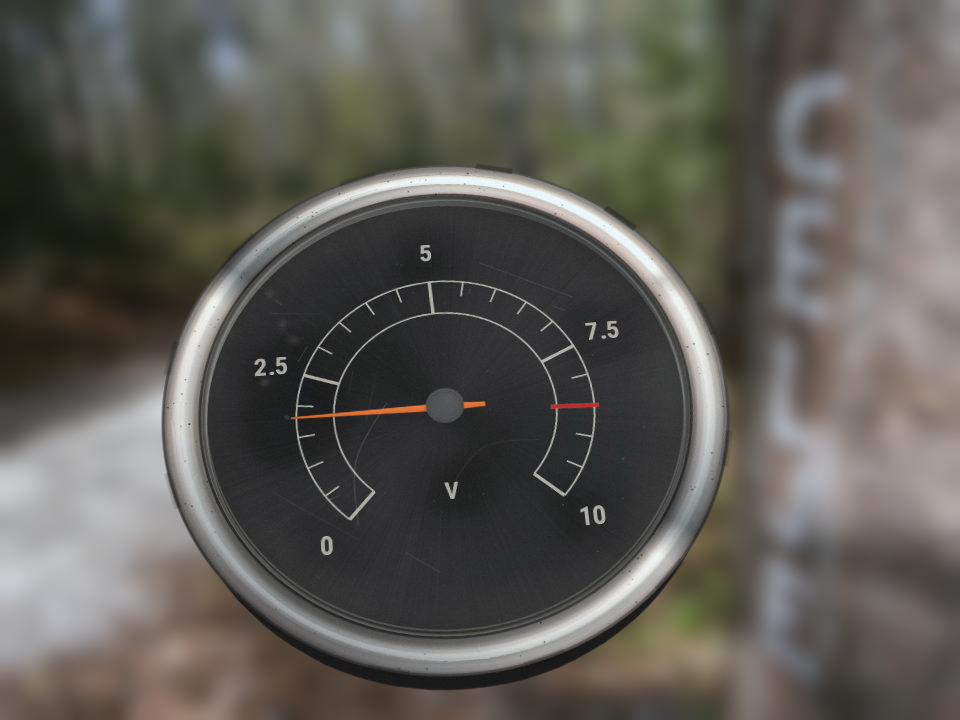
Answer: 1.75 V
